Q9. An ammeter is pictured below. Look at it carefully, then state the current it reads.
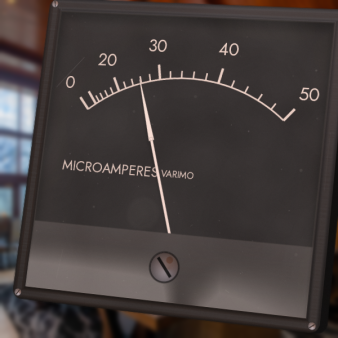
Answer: 26 µA
